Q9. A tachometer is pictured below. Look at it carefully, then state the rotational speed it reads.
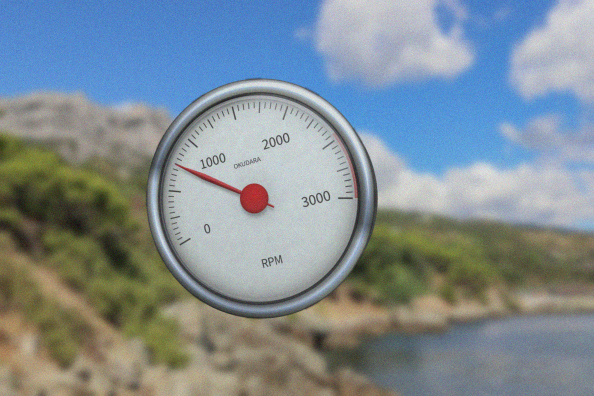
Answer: 750 rpm
